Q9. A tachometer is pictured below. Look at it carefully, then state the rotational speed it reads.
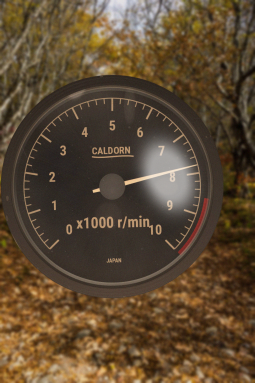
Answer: 7800 rpm
